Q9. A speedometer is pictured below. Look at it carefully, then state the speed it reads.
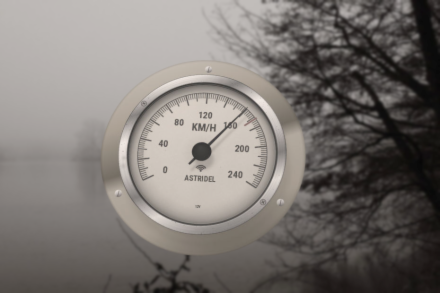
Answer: 160 km/h
